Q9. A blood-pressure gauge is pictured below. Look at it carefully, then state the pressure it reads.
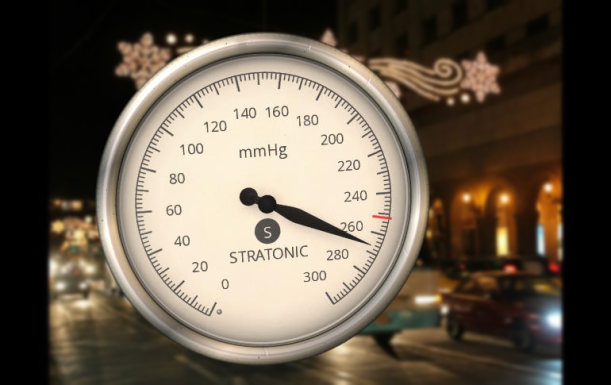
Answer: 266 mmHg
